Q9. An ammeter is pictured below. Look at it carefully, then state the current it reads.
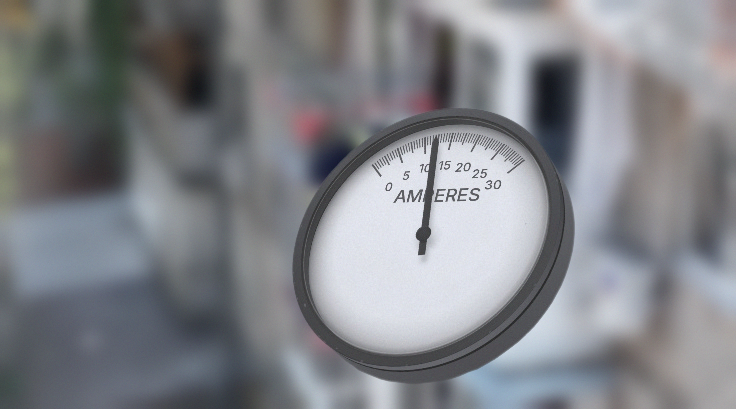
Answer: 12.5 A
